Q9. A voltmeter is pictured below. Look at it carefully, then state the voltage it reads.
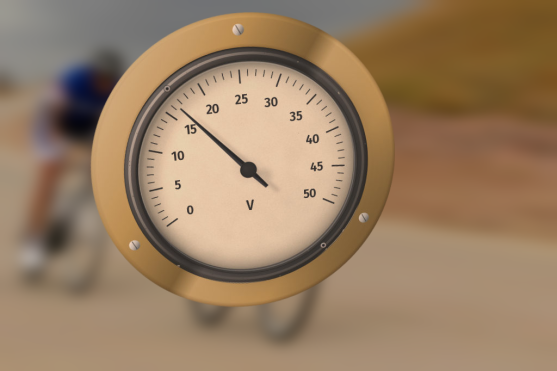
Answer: 16.5 V
